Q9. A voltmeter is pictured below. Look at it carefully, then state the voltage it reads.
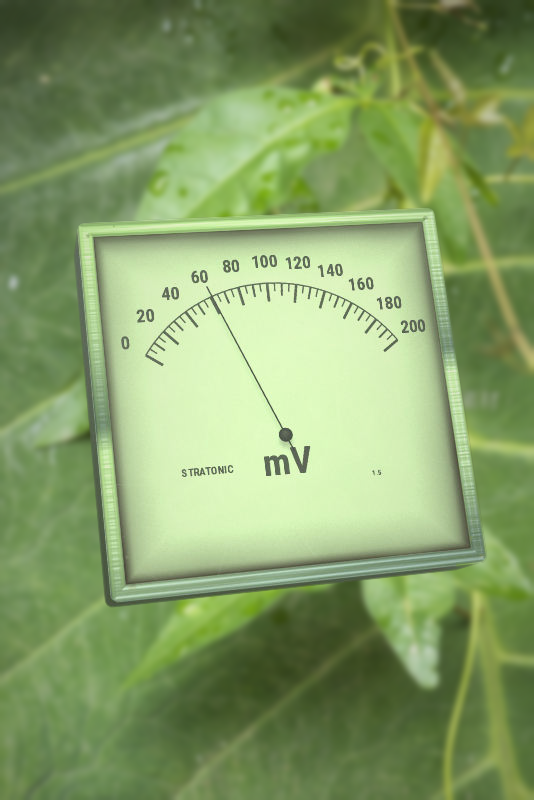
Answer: 60 mV
